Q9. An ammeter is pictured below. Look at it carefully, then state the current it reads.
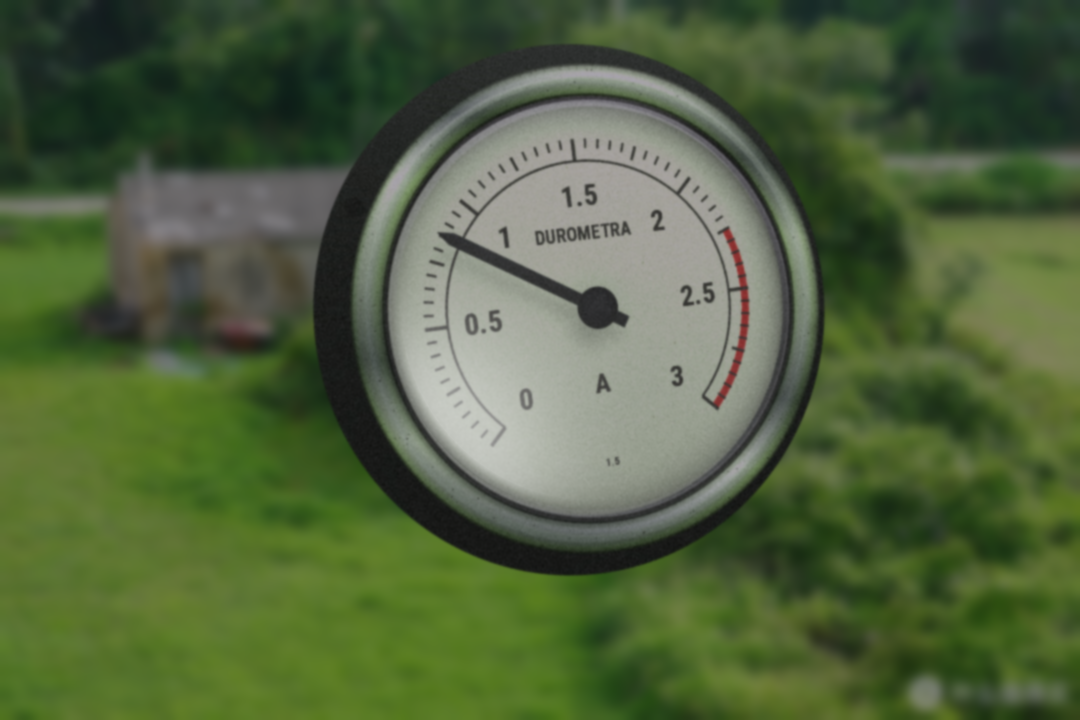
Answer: 0.85 A
